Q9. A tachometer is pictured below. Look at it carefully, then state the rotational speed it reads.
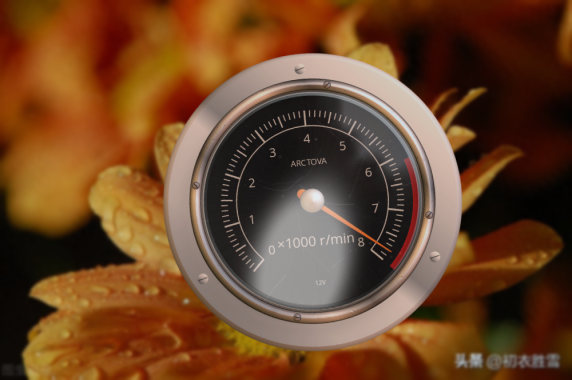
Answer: 7800 rpm
